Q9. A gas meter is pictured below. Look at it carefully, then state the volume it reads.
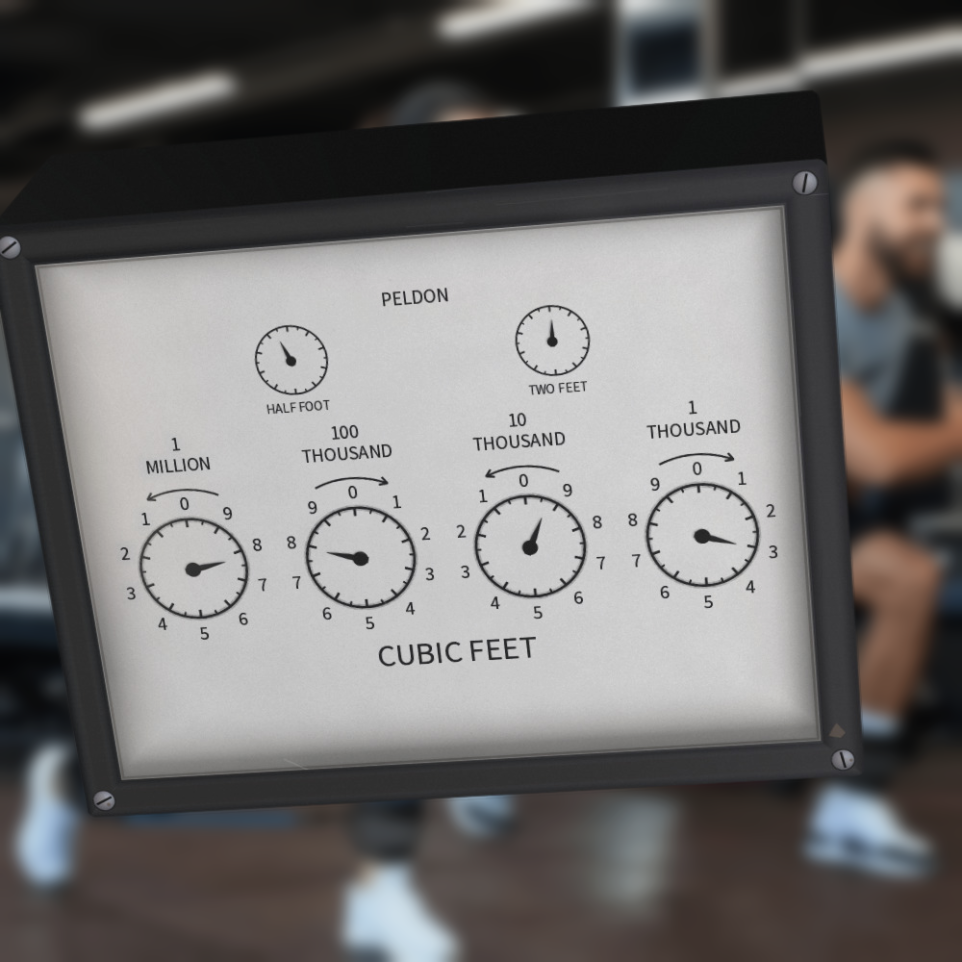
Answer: 779300 ft³
